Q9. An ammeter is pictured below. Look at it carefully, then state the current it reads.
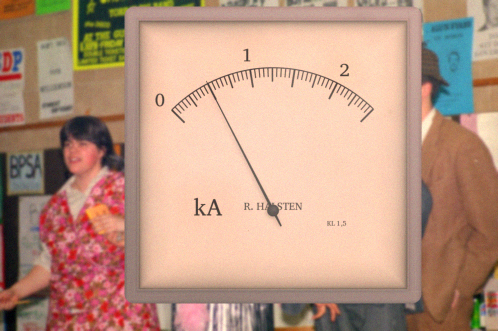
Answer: 0.5 kA
